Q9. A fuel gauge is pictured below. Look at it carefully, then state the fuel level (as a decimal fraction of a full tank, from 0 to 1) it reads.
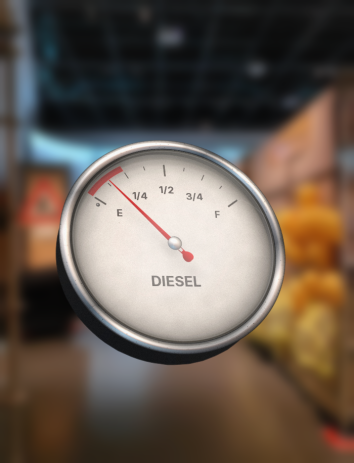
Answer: 0.125
